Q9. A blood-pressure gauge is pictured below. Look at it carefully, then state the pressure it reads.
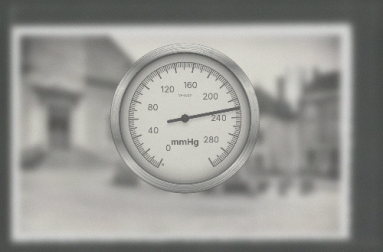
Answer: 230 mmHg
